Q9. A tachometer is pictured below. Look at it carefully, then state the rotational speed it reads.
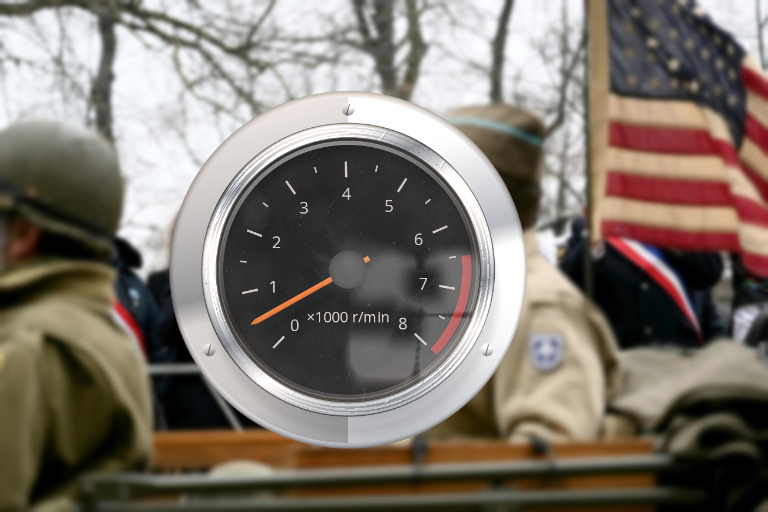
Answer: 500 rpm
